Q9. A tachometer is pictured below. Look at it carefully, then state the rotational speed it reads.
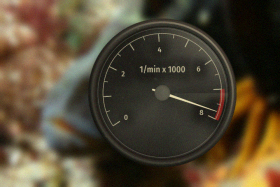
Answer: 7750 rpm
